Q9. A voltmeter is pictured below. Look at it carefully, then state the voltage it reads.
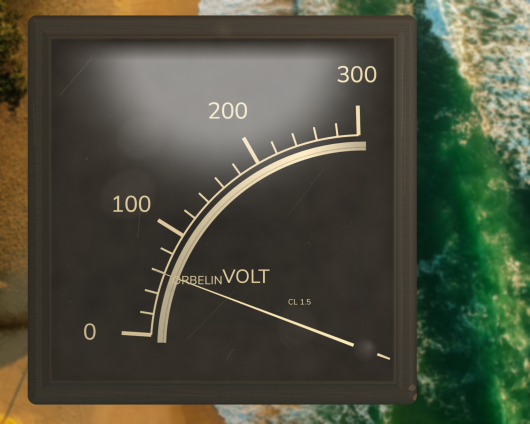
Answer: 60 V
